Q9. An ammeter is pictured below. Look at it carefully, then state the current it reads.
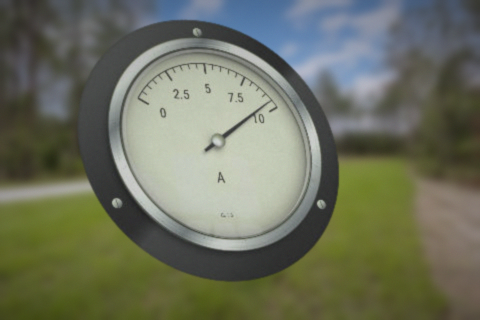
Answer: 9.5 A
